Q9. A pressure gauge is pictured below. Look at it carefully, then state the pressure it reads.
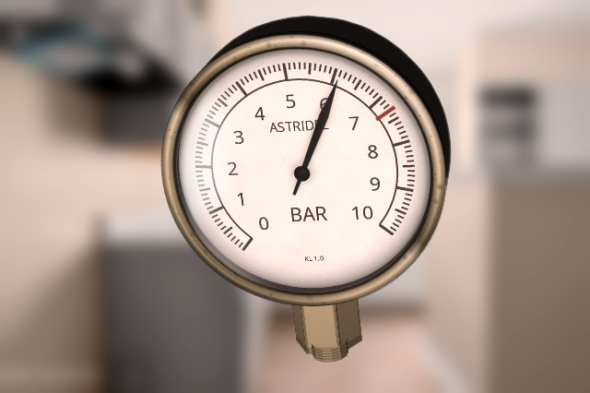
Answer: 6.1 bar
